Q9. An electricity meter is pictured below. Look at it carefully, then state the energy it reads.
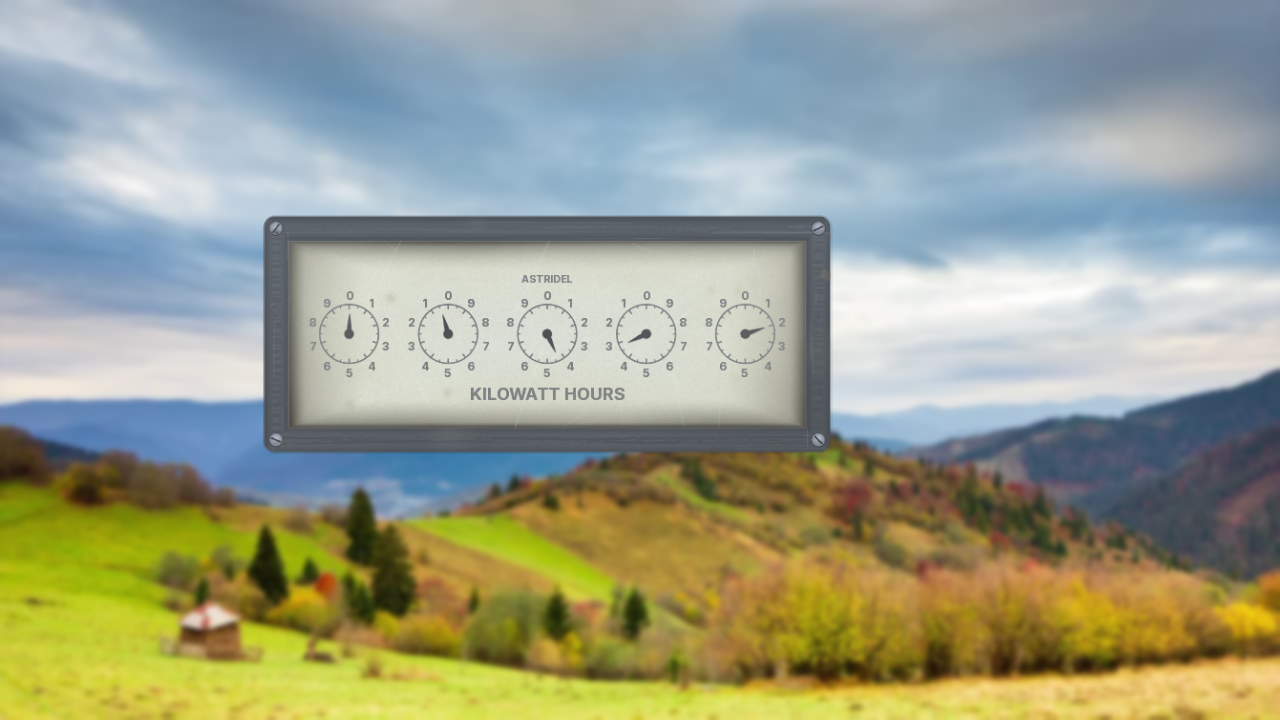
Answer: 432 kWh
